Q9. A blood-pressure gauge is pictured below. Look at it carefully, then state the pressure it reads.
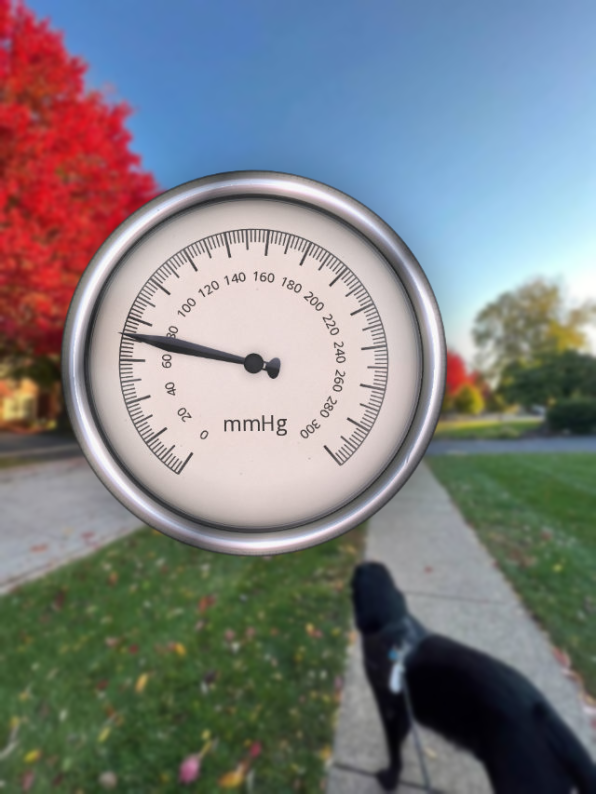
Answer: 72 mmHg
